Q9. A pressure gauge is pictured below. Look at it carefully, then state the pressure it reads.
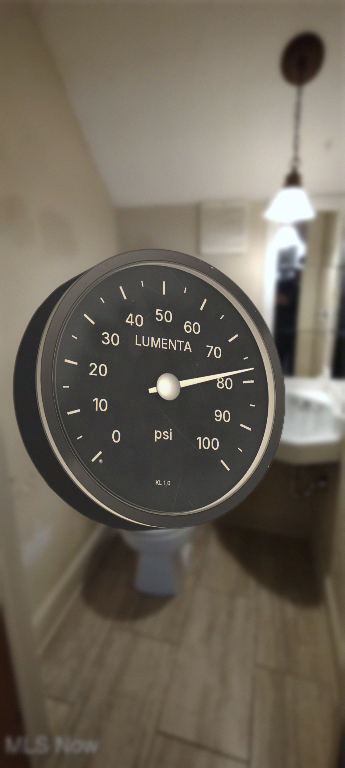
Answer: 77.5 psi
